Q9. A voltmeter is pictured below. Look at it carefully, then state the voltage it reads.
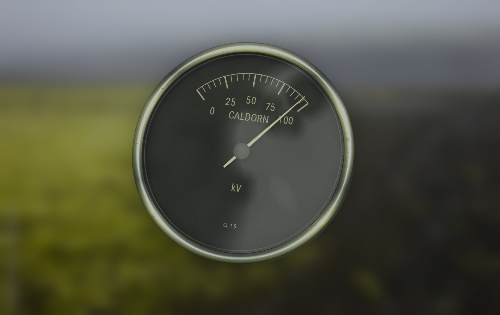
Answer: 95 kV
